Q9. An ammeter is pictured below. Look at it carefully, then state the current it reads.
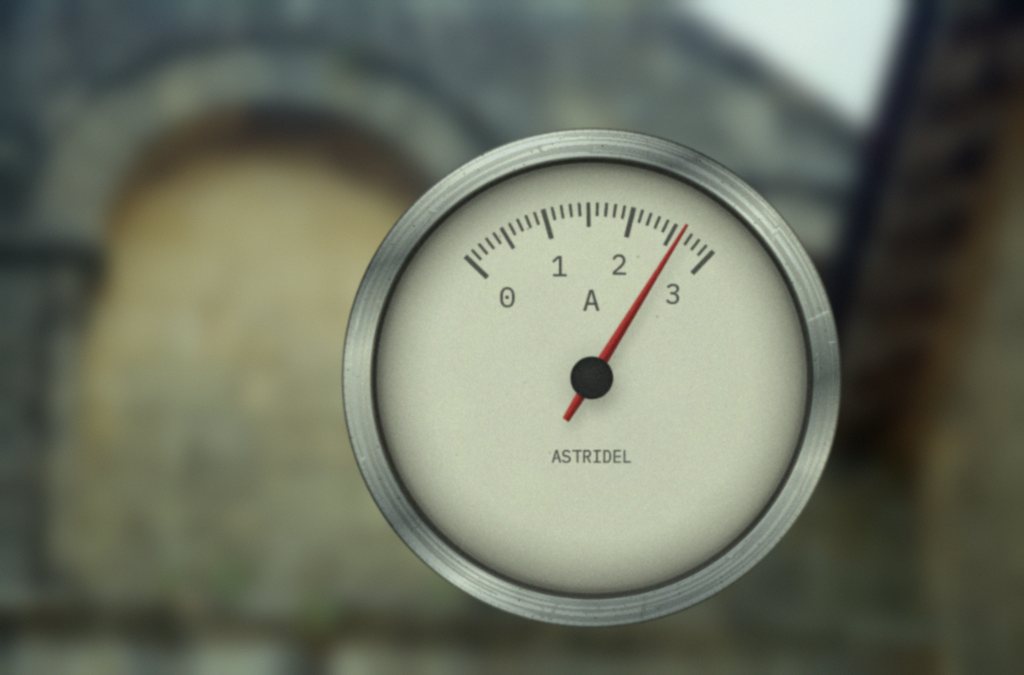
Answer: 2.6 A
